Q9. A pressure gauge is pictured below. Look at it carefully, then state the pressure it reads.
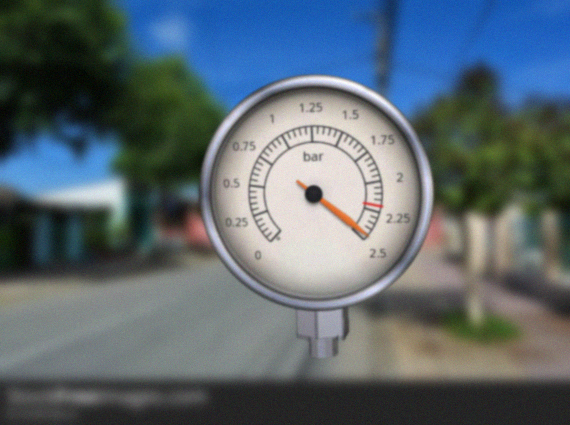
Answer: 2.45 bar
